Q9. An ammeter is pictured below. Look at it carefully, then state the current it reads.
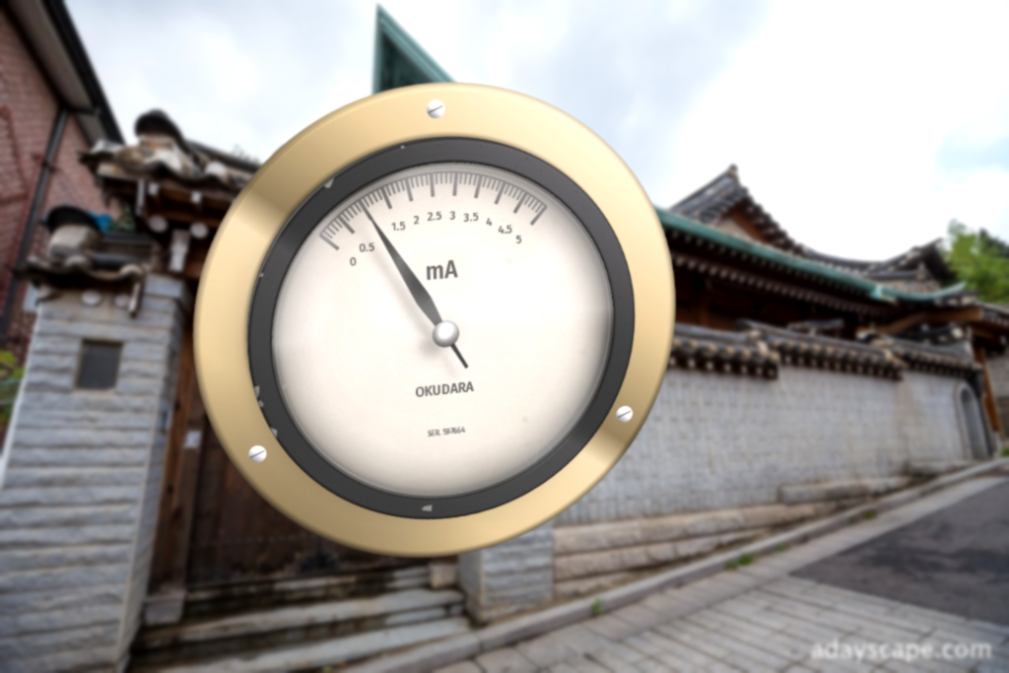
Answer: 1 mA
